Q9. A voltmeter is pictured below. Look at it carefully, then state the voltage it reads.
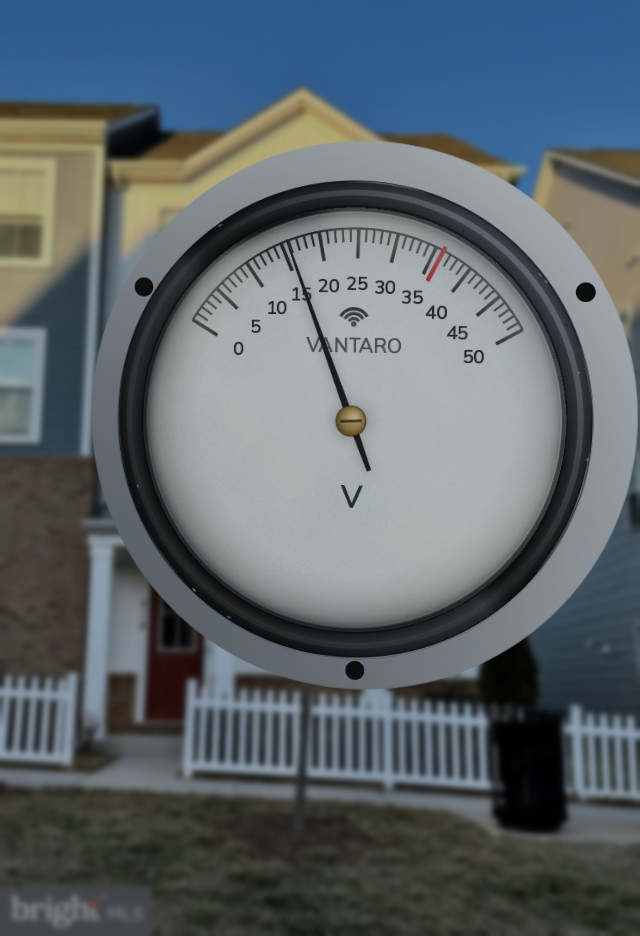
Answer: 16 V
